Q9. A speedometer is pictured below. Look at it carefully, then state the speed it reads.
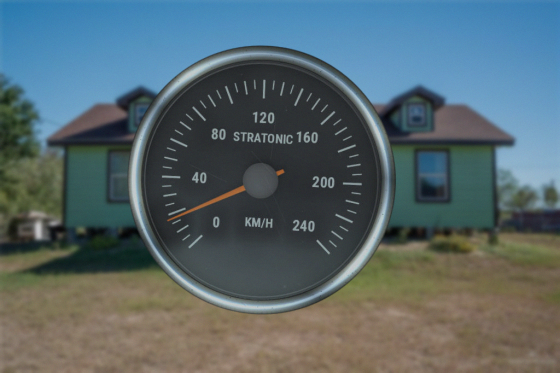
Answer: 17.5 km/h
